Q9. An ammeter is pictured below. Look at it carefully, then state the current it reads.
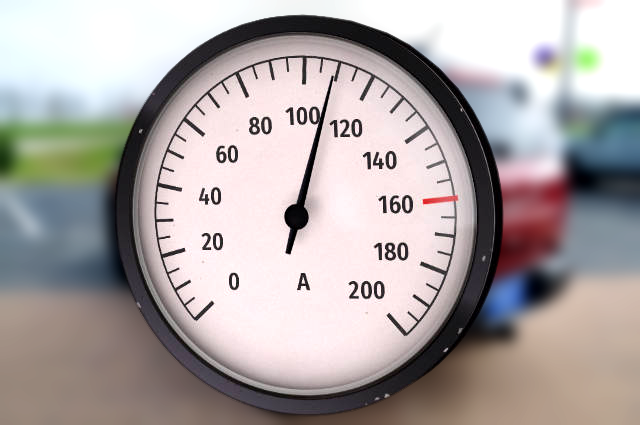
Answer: 110 A
